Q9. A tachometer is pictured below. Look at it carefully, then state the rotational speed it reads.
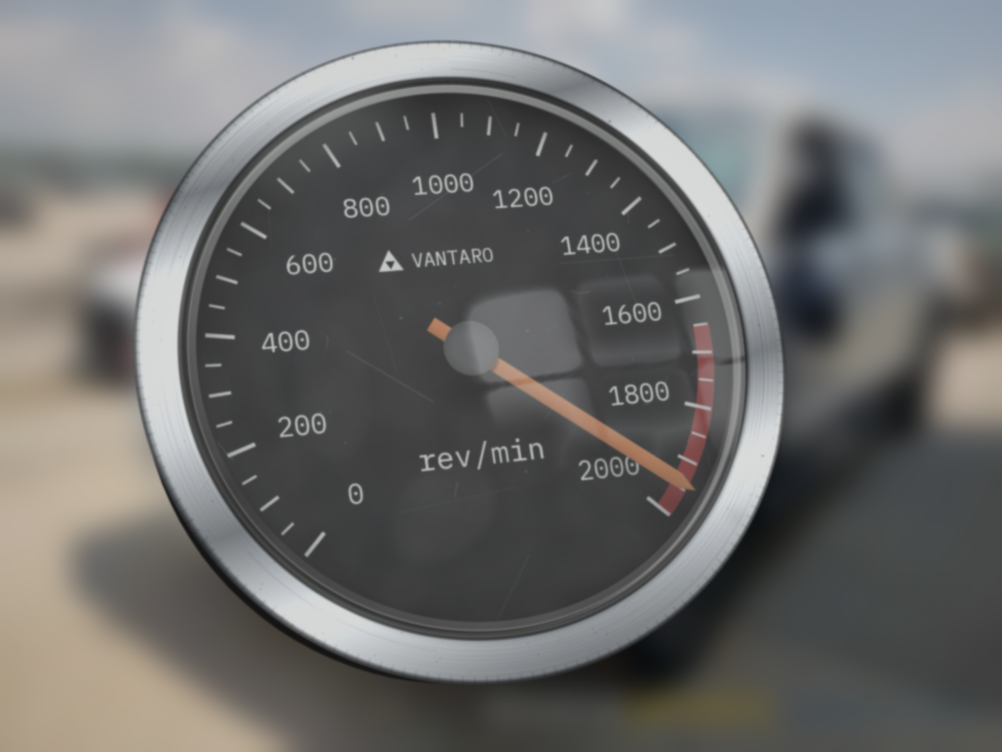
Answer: 1950 rpm
